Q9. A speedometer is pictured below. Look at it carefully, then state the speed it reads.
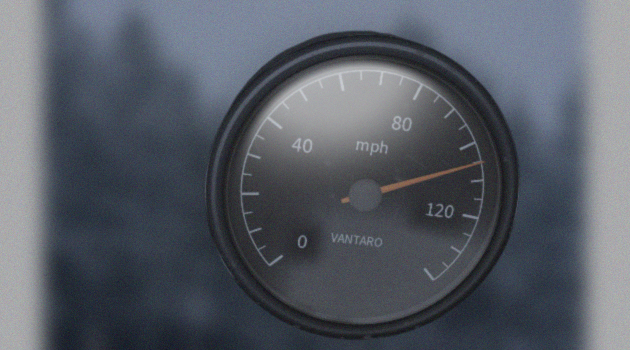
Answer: 105 mph
